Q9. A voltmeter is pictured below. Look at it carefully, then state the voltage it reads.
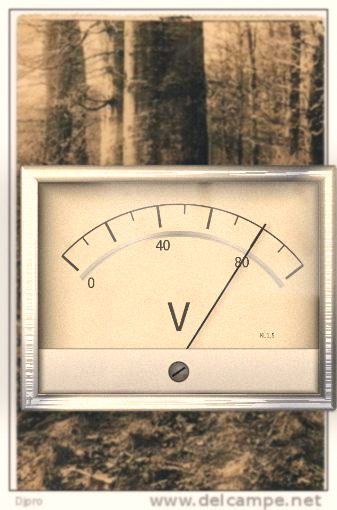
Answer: 80 V
